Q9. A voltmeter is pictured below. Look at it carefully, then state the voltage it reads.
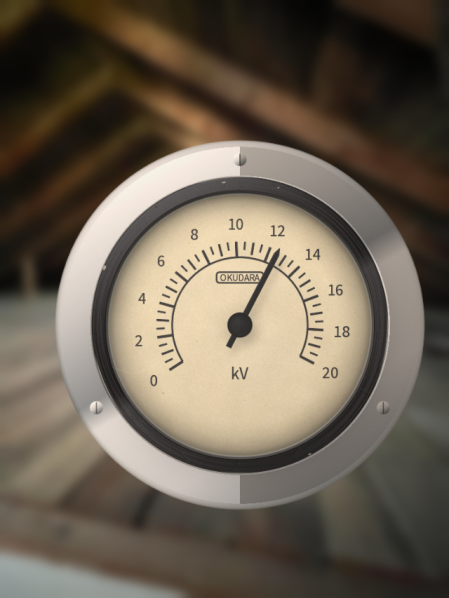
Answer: 12.5 kV
